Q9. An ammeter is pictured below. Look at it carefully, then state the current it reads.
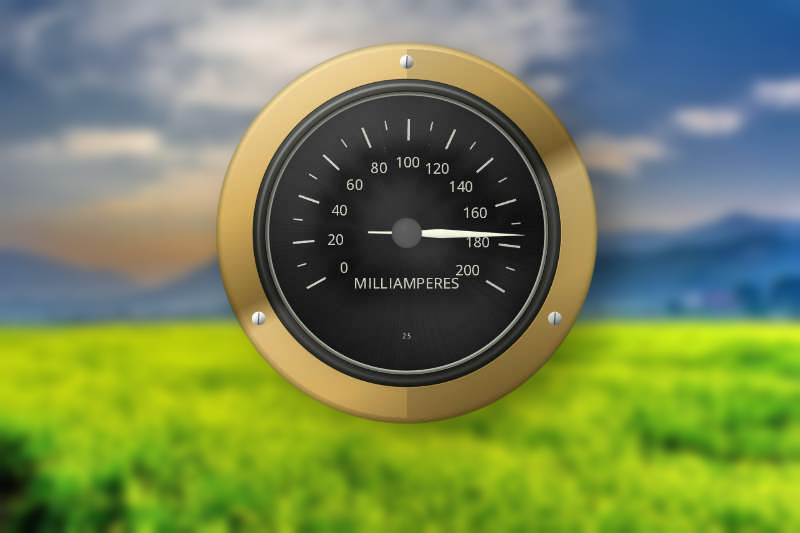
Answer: 175 mA
